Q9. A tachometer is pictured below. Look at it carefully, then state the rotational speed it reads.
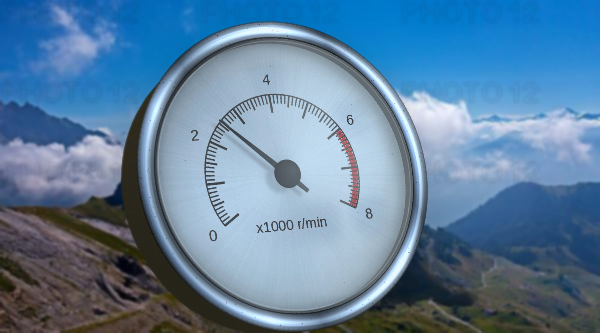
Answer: 2500 rpm
